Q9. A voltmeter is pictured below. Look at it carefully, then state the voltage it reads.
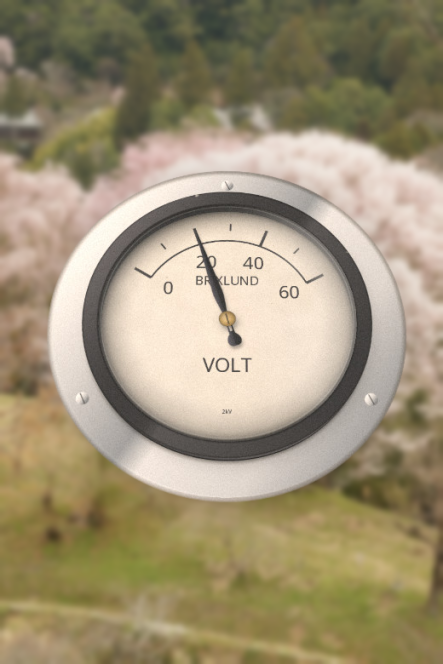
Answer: 20 V
